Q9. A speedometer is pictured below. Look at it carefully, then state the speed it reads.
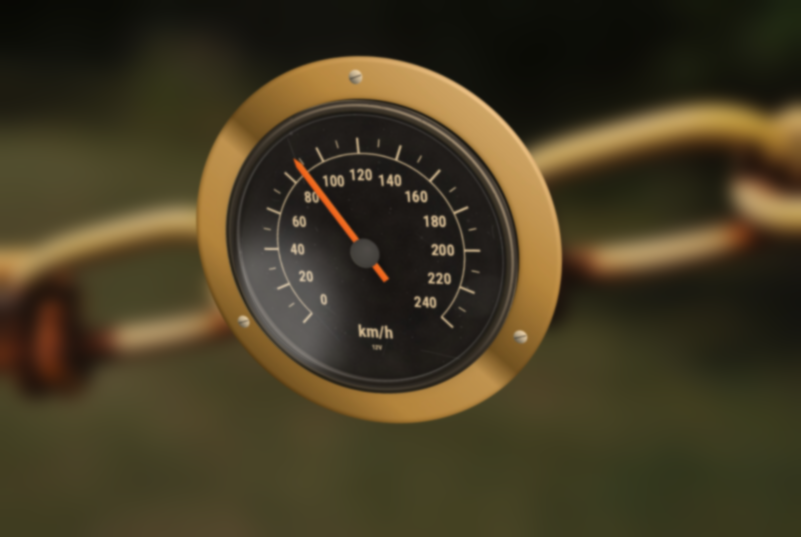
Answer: 90 km/h
